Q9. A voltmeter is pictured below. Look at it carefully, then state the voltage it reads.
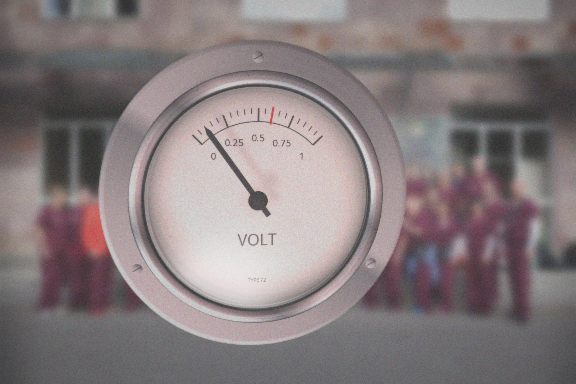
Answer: 0.1 V
